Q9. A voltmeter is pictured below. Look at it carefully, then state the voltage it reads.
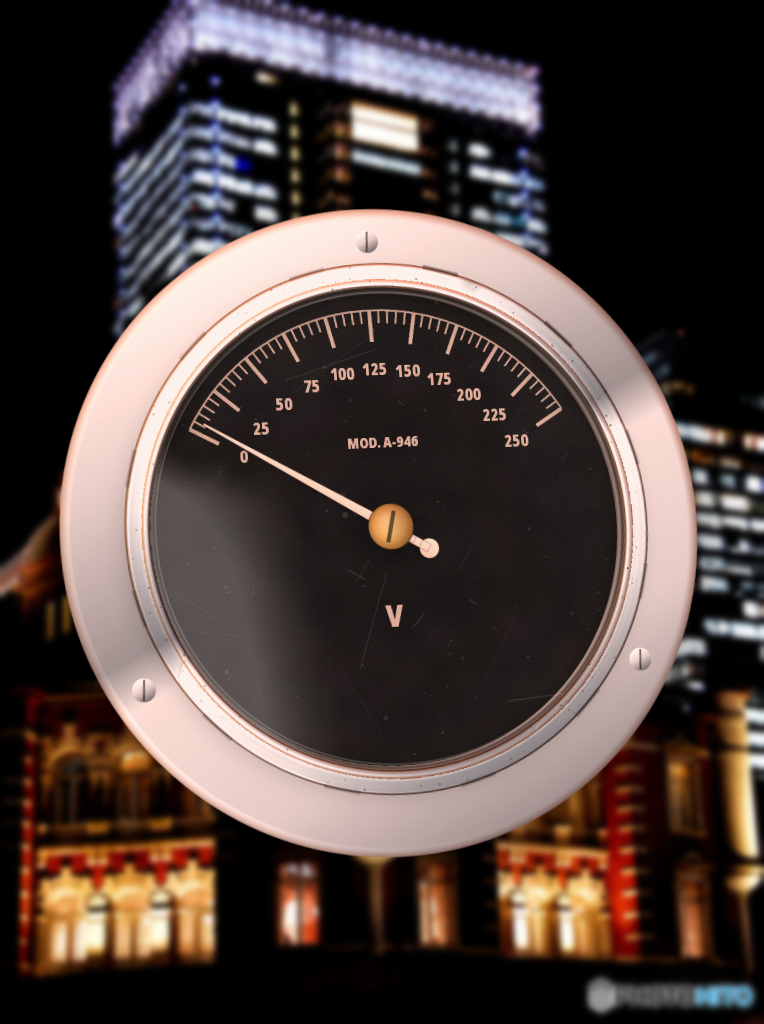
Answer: 5 V
